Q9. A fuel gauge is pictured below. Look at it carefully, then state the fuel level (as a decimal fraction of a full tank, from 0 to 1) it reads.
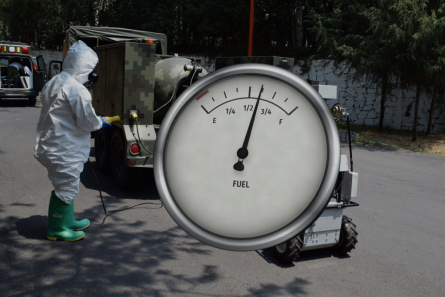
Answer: 0.625
